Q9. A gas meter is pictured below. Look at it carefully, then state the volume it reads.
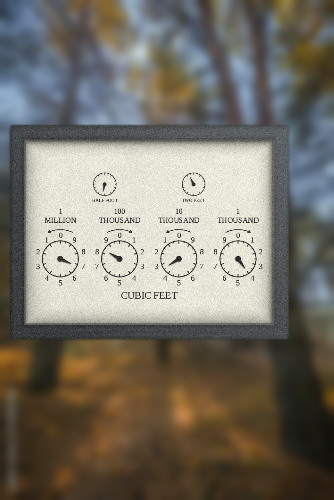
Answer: 683400 ft³
